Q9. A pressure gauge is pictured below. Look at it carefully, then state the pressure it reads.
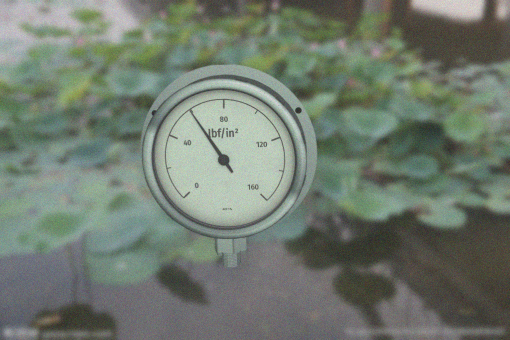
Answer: 60 psi
